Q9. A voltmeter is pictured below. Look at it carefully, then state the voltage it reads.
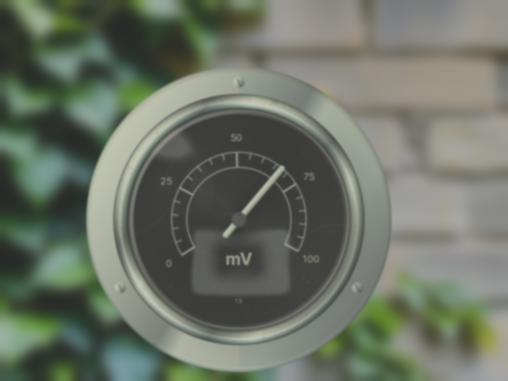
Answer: 67.5 mV
